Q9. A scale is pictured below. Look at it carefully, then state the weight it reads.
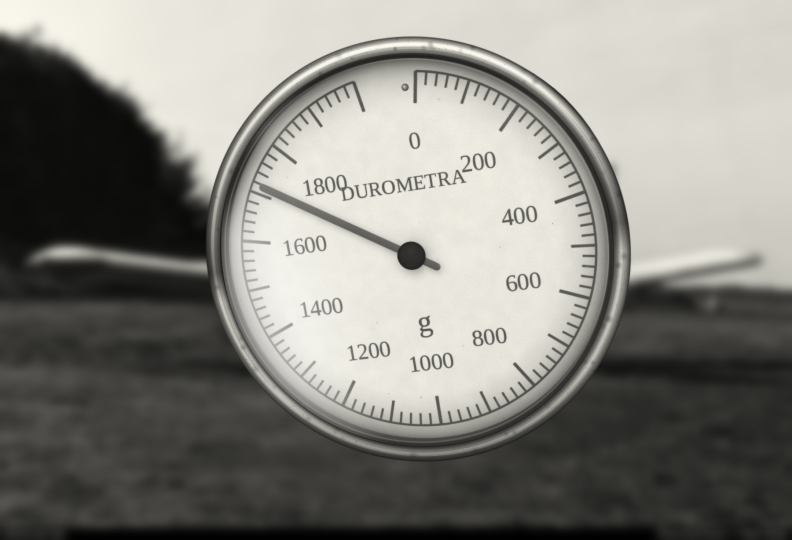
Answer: 1720 g
